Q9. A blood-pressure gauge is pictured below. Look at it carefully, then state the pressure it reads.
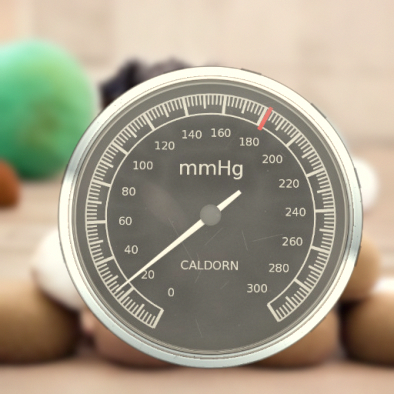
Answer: 24 mmHg
